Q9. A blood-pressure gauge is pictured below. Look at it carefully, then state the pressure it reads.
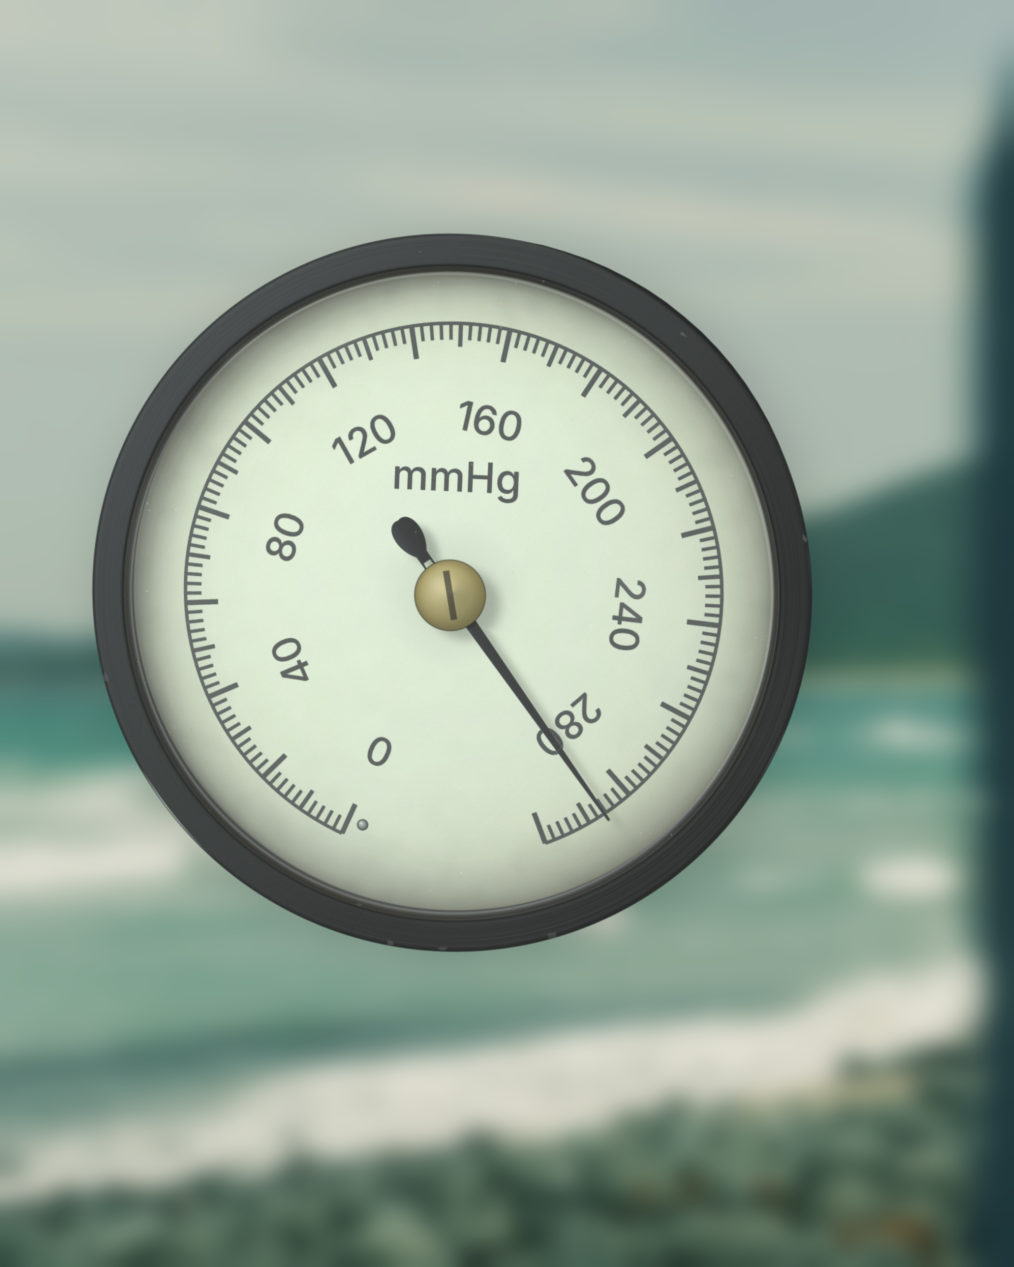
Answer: 286 mmHg
